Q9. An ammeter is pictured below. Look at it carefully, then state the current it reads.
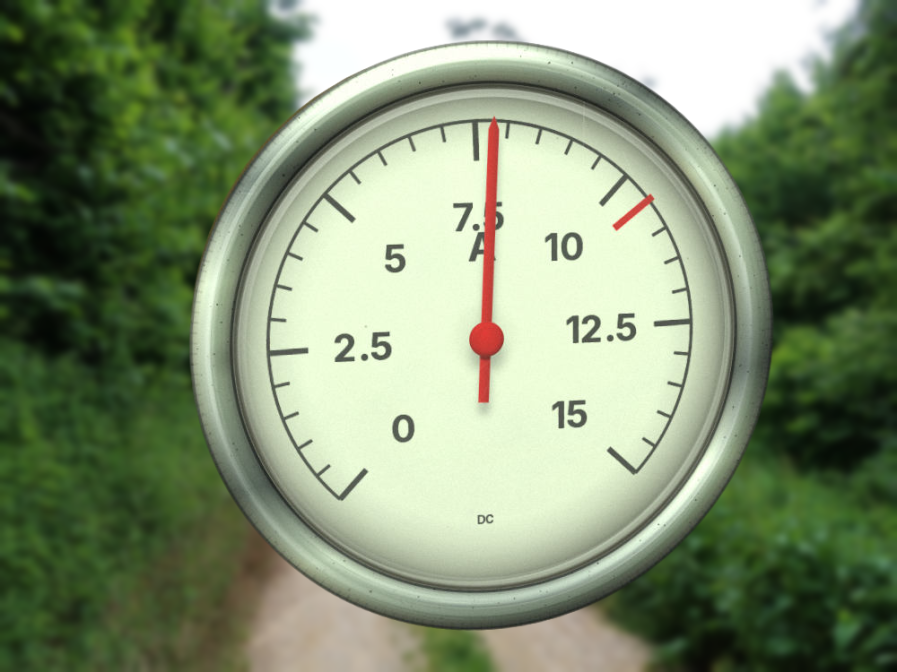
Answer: 7.75 A
